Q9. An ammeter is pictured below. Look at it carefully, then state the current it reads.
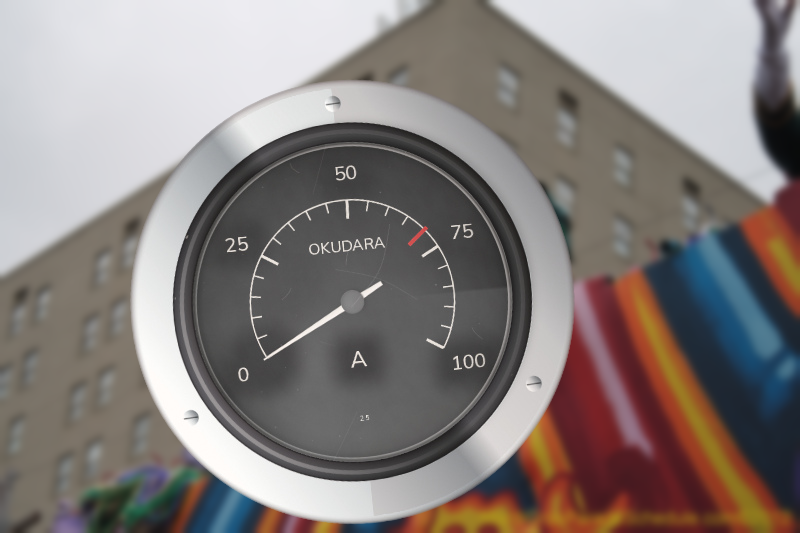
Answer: 0 A
